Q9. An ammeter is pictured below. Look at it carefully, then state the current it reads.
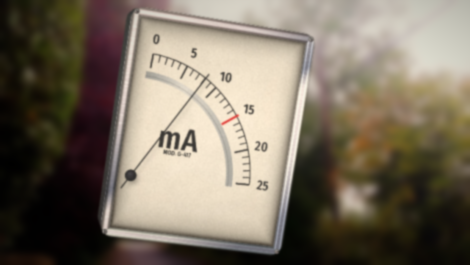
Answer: 8 mA
